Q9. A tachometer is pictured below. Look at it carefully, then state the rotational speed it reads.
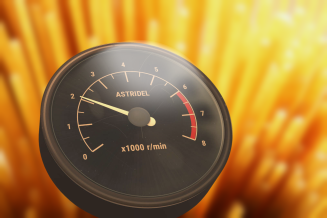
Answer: 2000 rpm
